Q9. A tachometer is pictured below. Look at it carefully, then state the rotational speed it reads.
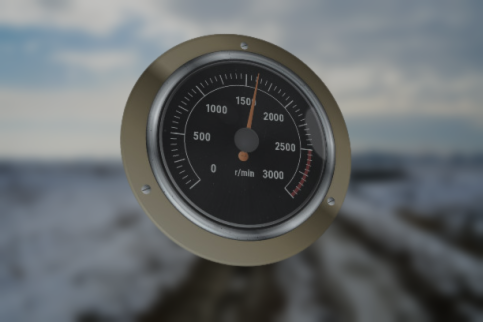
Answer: 1600 rpm
